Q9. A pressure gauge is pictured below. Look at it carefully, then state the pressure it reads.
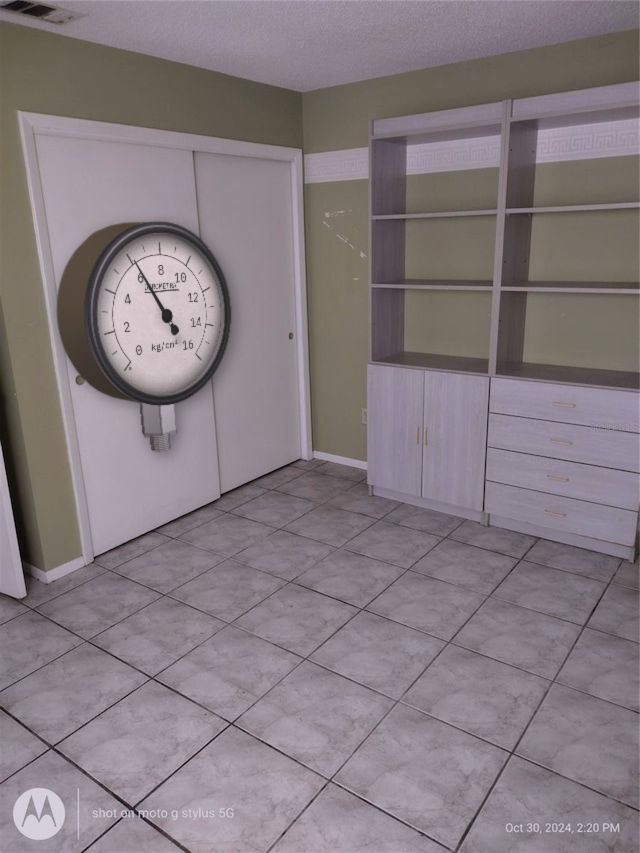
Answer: 6 kg/cm²
